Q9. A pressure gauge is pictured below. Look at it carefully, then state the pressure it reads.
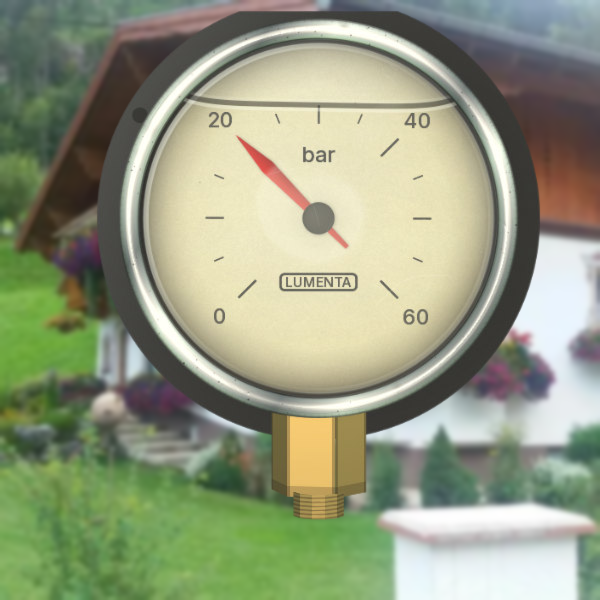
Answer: 20 bar
